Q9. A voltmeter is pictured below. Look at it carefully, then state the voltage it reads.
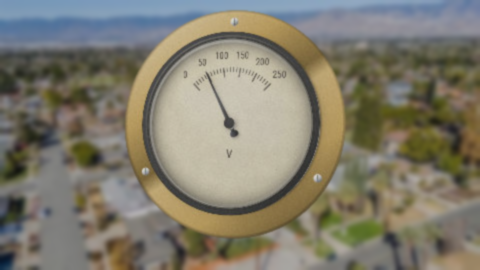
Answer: 50 V
